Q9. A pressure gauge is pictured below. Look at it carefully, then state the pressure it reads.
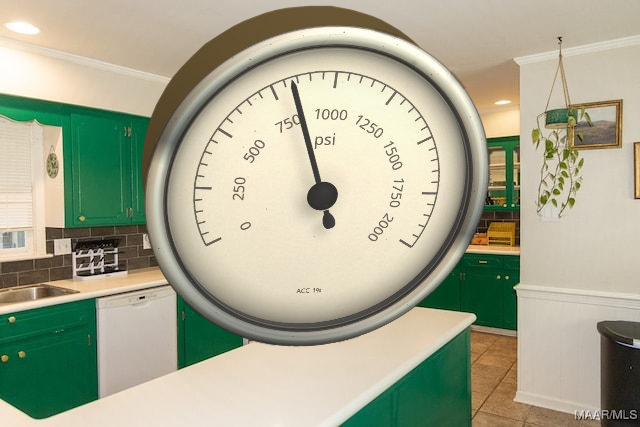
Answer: 825 psi
